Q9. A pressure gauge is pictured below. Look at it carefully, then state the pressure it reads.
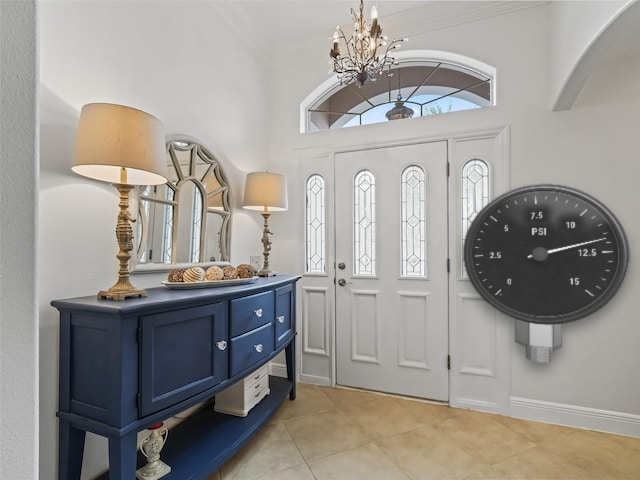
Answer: 11.75 psi
